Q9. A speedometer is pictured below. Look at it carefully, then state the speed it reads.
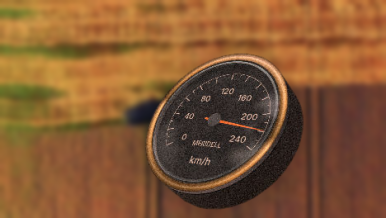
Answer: 220 km/h
